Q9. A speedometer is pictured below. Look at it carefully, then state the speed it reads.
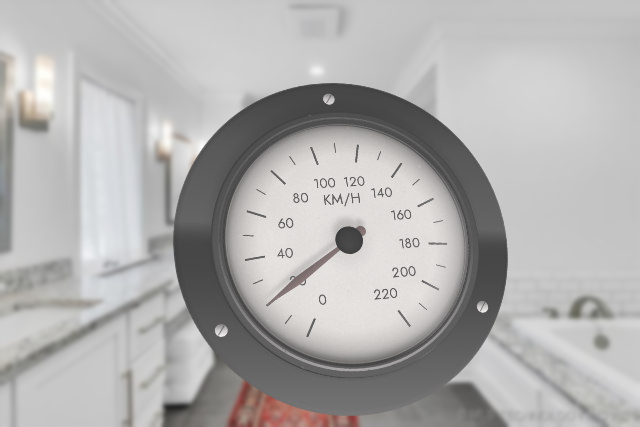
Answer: 20 km/h
